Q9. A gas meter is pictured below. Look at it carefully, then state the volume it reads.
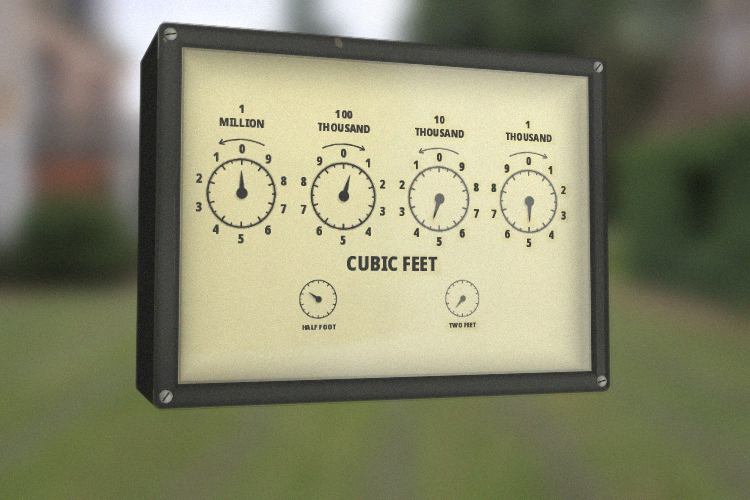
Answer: 4500 ft³
